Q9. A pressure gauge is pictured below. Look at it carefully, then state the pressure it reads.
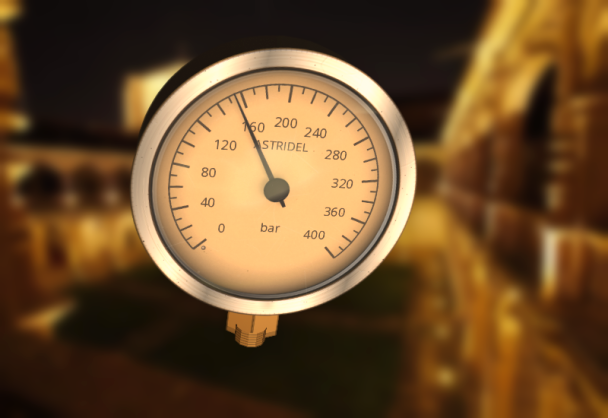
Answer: 155 bar
